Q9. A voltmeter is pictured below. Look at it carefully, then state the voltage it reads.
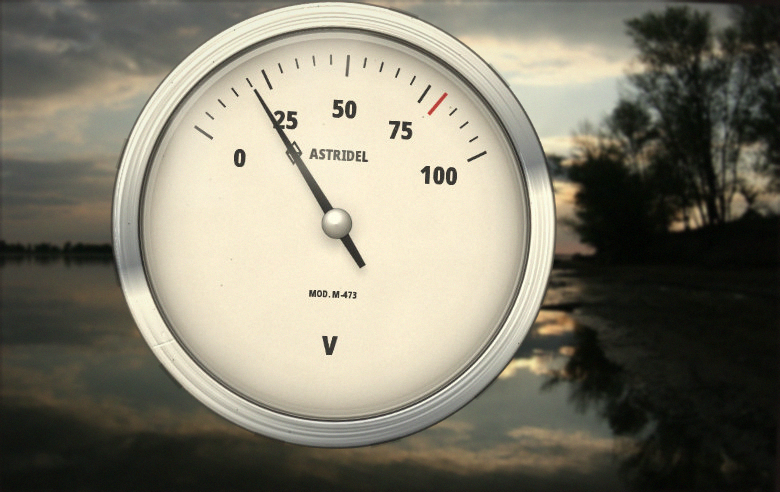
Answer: 20 V
